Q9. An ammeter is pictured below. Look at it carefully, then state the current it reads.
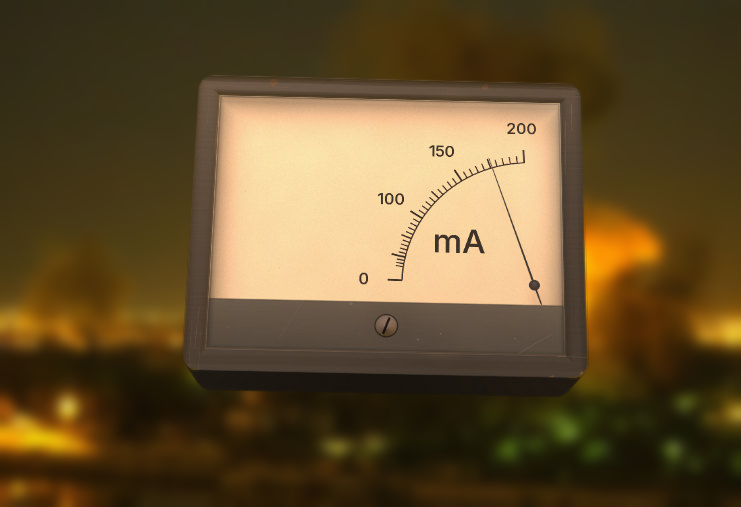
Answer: 175 mA
